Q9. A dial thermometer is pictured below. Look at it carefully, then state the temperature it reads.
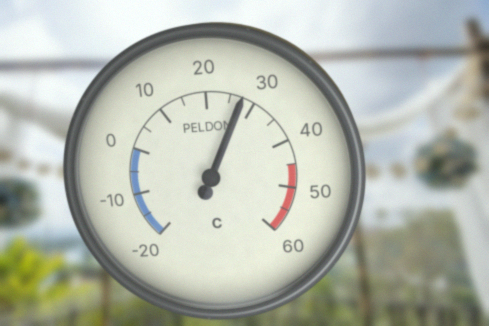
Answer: 27.5 °C
